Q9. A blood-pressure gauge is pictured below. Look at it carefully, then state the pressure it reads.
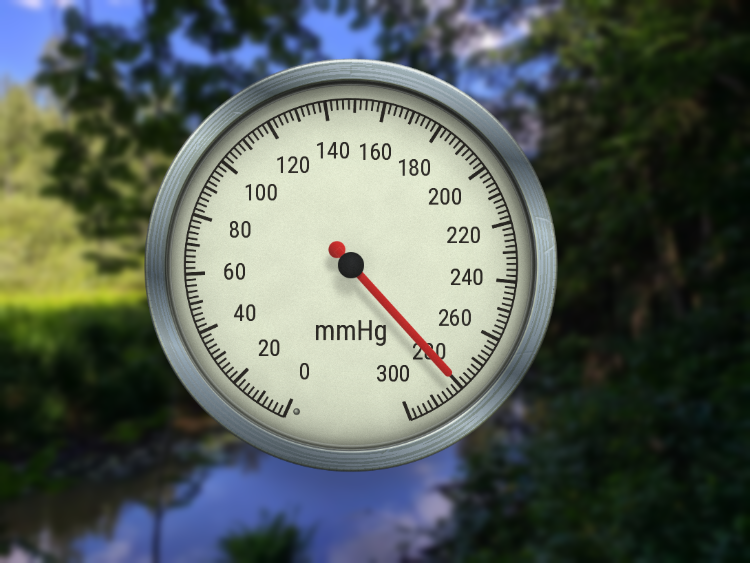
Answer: 280 mmHg
